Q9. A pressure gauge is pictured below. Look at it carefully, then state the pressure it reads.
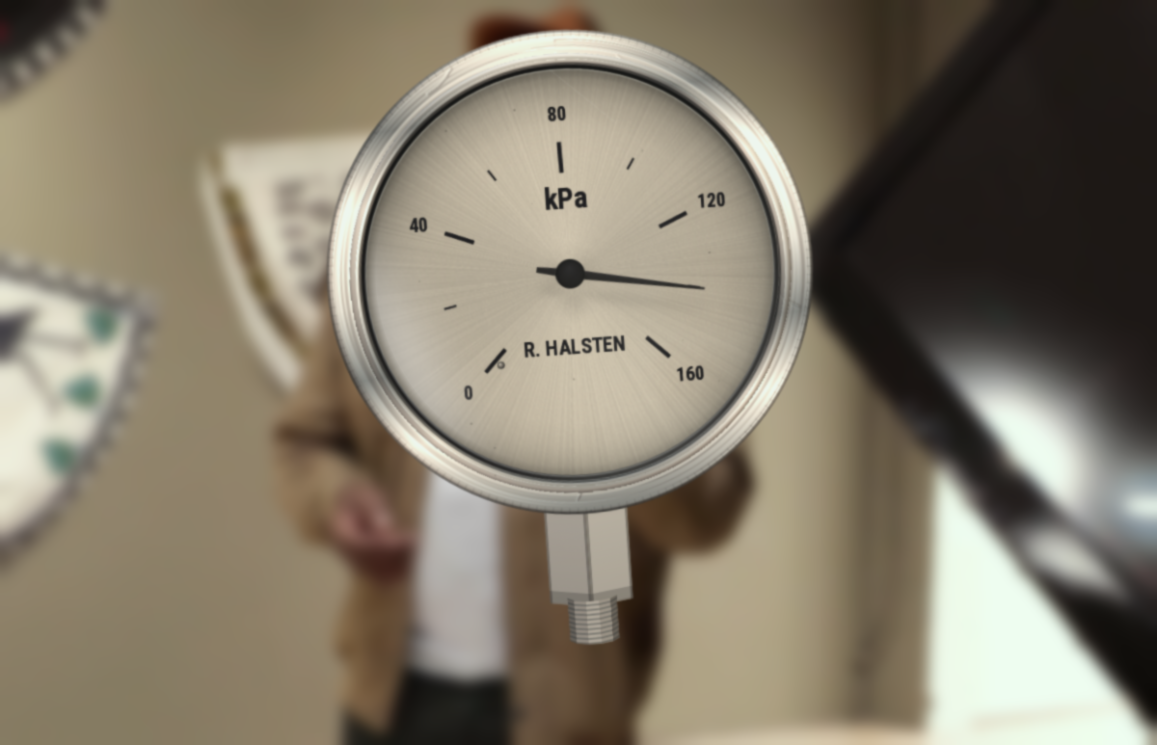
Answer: 140 kPa
